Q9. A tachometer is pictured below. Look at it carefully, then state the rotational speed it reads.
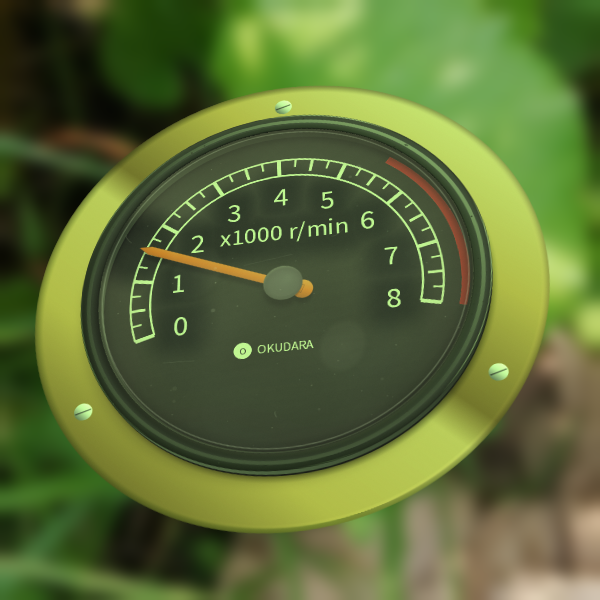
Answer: 1500 rpm
